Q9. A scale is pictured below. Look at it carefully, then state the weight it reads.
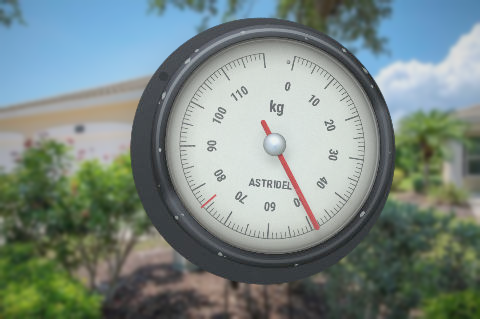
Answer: 49 kg
